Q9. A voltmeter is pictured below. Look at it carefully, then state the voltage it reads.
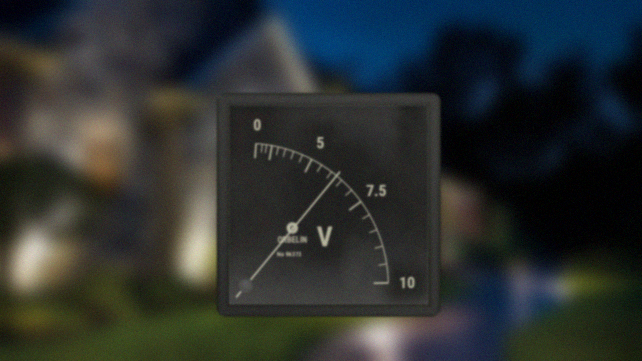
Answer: 6.25 V
